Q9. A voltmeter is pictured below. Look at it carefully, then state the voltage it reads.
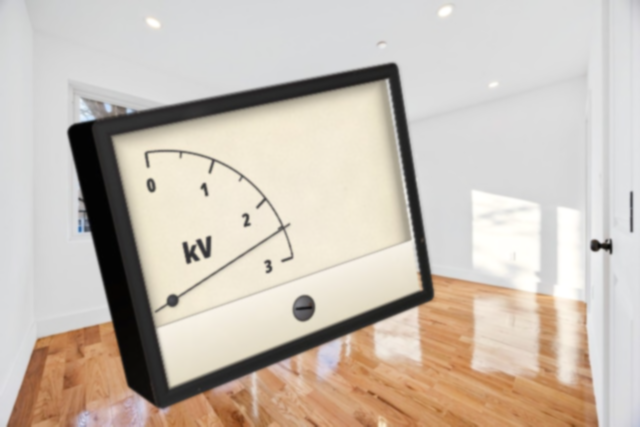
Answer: 2.5 kV
